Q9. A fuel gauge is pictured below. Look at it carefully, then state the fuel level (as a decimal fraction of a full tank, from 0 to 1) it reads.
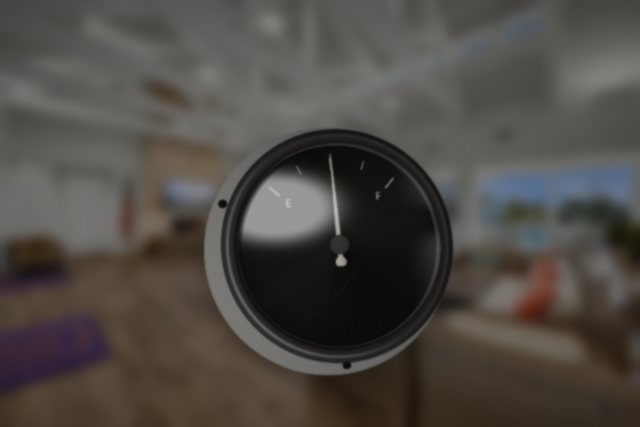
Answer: 0.5
